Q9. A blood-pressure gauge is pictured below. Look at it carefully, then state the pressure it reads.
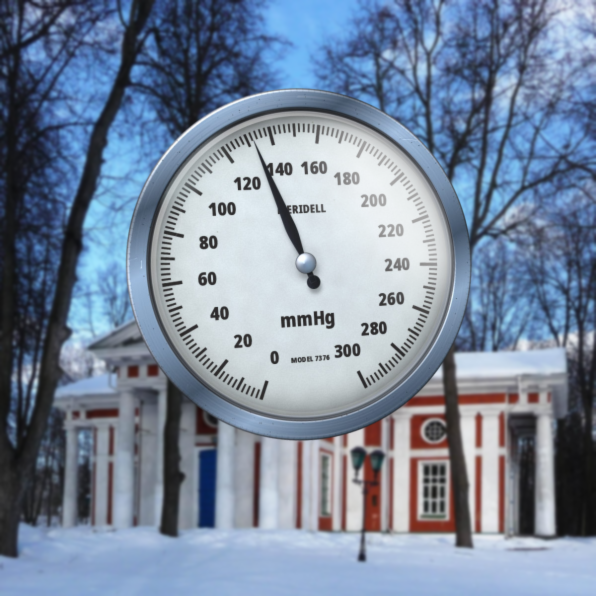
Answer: 132 mmHg
